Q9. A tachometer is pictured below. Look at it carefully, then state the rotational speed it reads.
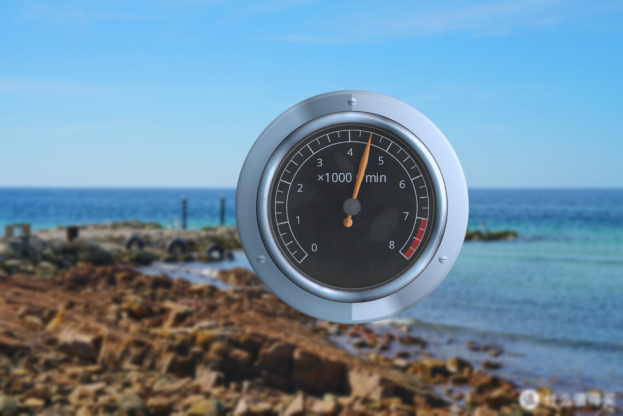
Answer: 4500 rpm
